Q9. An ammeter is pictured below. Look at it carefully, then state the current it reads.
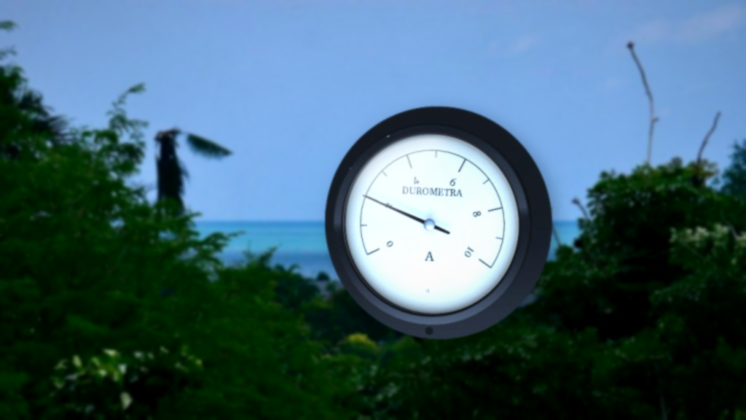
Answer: 2 A
